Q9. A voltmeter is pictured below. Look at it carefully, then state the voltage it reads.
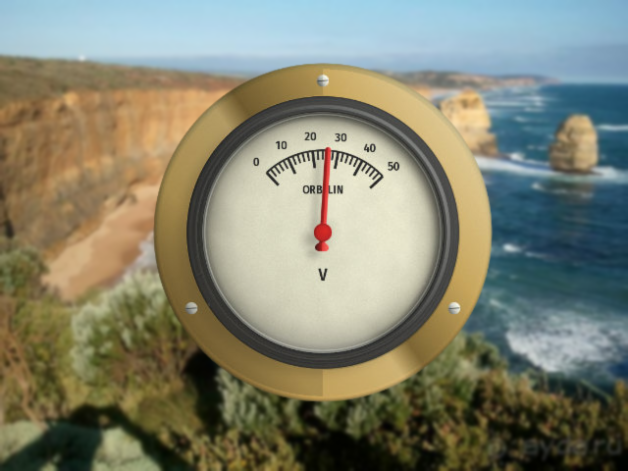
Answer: 26 V
